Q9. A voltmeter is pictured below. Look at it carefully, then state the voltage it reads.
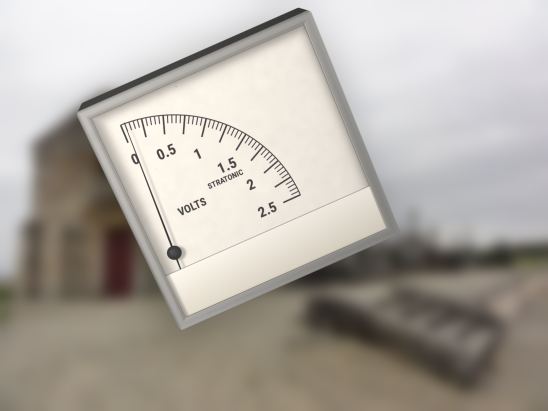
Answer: 0.05 V
